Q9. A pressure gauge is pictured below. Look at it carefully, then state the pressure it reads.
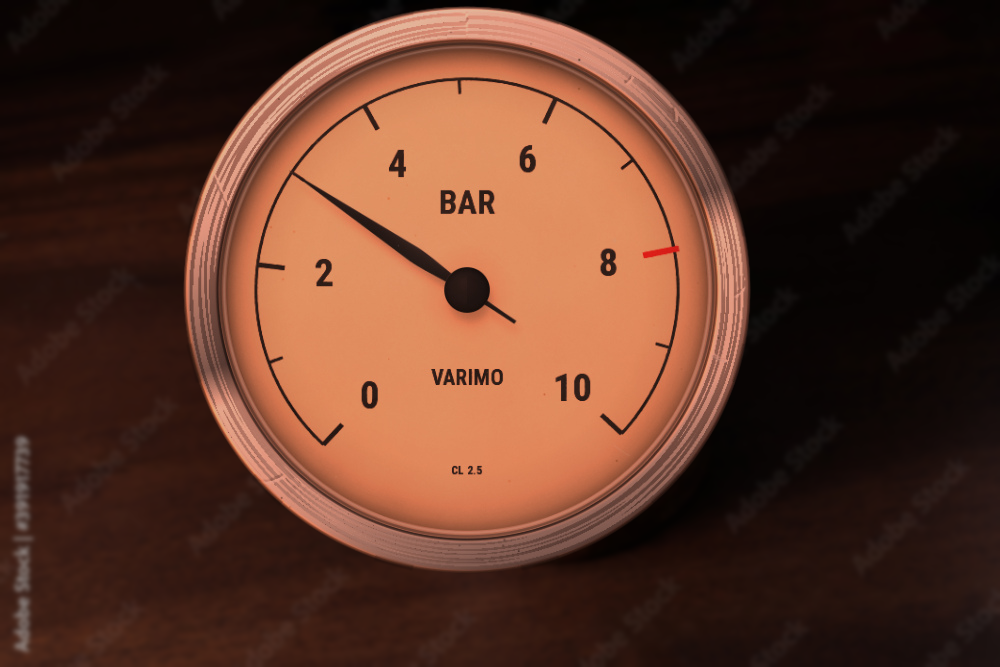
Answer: 3 bar
